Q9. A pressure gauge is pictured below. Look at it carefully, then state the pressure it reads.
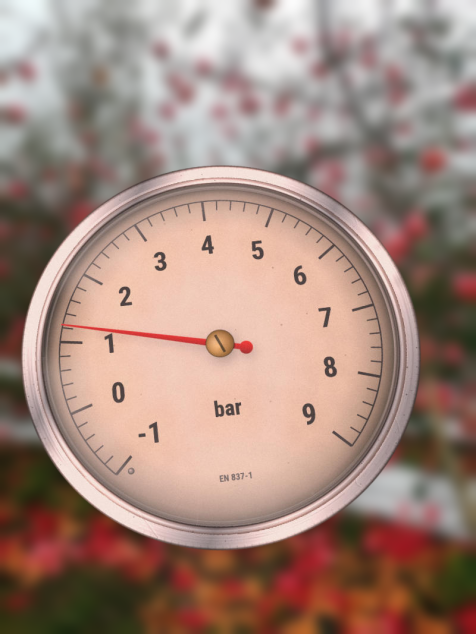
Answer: 1.2 bar
